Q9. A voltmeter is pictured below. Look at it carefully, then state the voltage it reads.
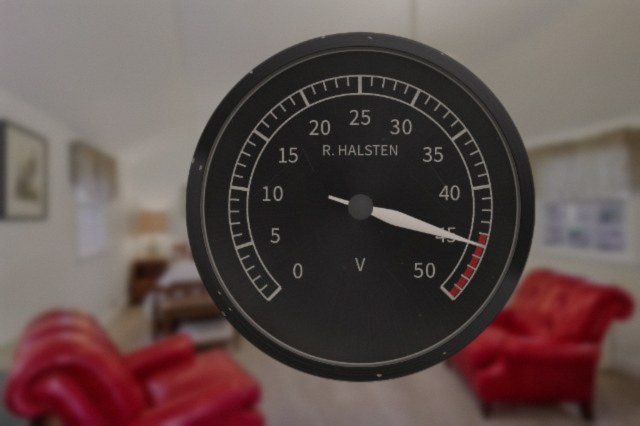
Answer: 45 V
